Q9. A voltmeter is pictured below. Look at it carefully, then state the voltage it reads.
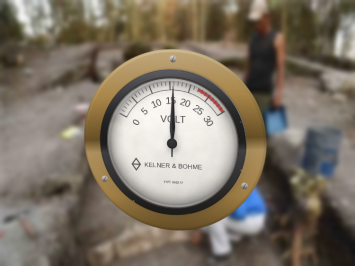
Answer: 16 V
